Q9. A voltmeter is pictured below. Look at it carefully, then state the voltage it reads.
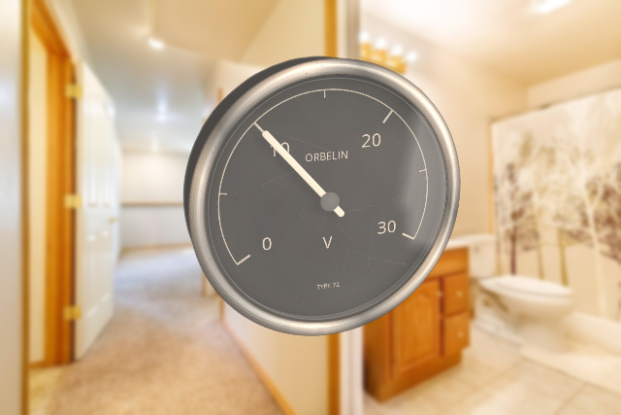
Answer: 10 V
